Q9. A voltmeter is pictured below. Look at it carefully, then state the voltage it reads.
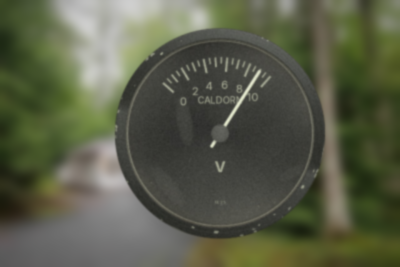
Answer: 9 V
